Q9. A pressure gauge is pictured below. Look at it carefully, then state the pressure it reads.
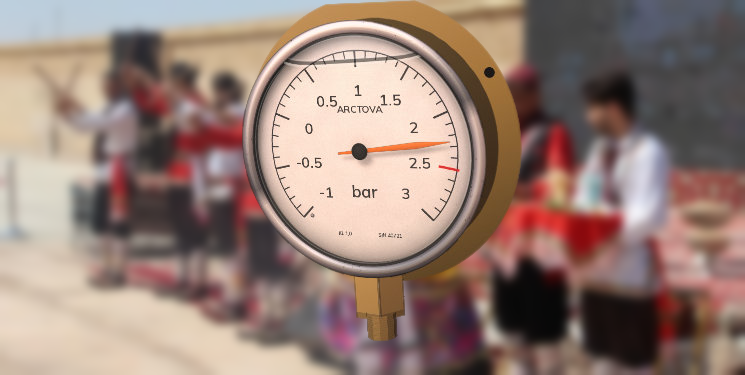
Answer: 2.25 bar
